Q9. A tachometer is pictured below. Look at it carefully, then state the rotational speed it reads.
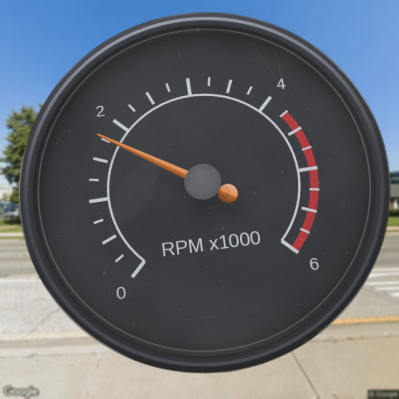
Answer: 1750 rpm
